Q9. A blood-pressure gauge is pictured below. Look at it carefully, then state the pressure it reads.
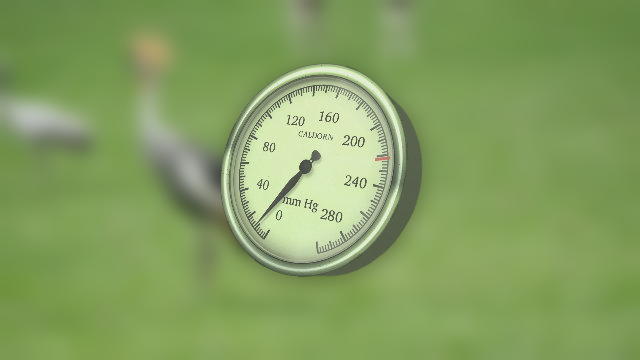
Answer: 10 mmHg
